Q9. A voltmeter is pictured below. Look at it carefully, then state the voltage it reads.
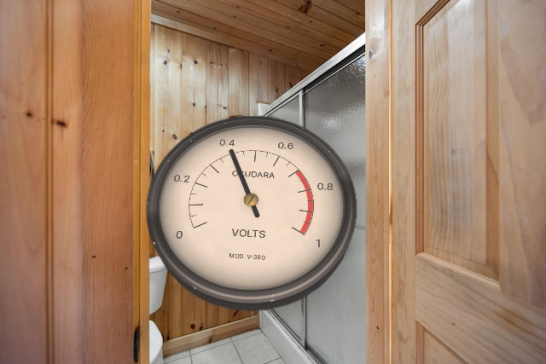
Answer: 0.4 V
